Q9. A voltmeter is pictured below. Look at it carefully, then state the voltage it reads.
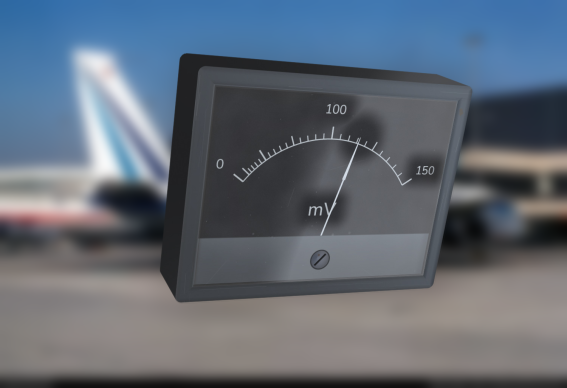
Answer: 115 mV
